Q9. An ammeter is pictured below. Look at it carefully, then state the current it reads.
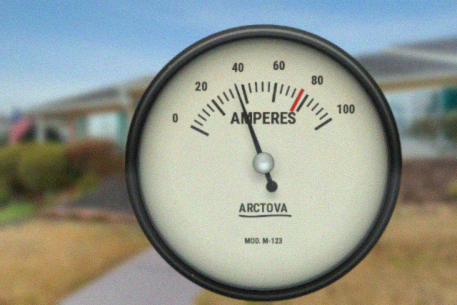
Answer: 36 A
